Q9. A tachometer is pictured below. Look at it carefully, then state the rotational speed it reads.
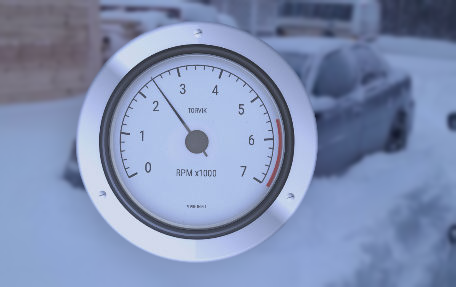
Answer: 2400 rpm
